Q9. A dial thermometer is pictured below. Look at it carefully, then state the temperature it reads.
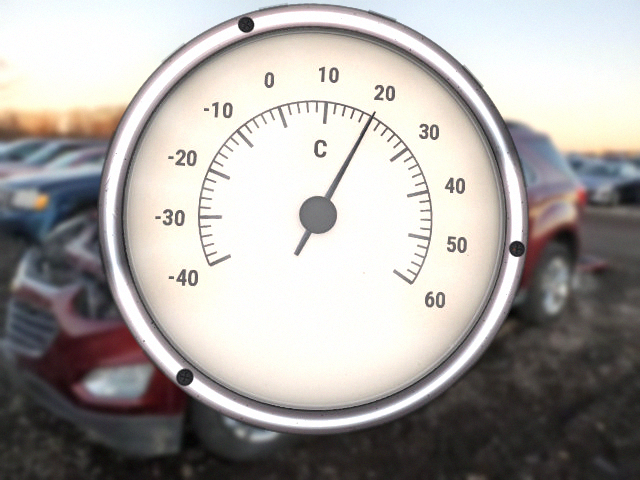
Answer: 20 °C
